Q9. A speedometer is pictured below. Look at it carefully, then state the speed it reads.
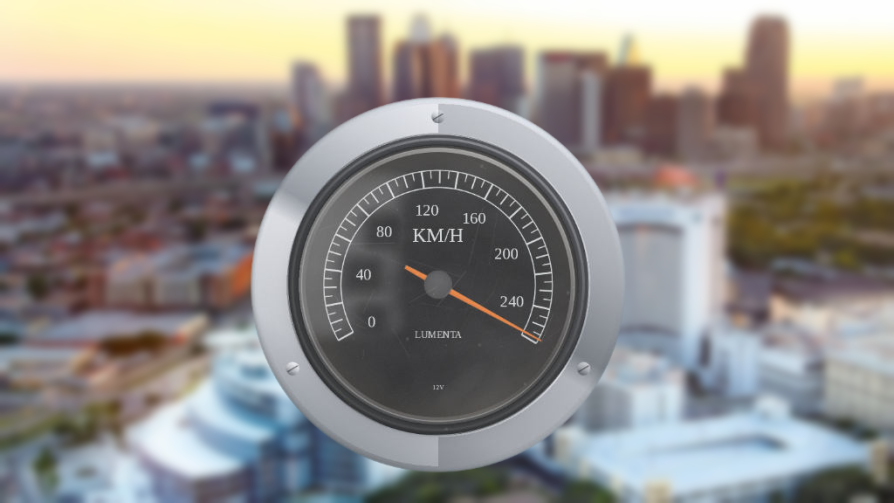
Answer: 257.5 km/h
